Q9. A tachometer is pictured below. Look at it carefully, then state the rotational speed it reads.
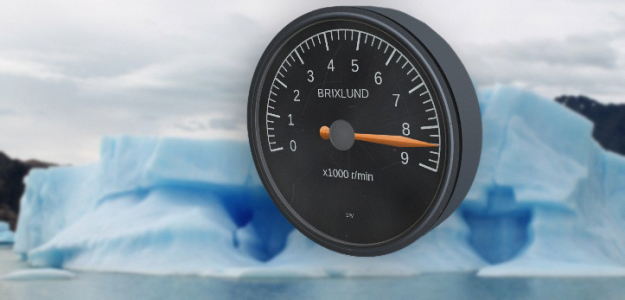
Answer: 8400 rpm
